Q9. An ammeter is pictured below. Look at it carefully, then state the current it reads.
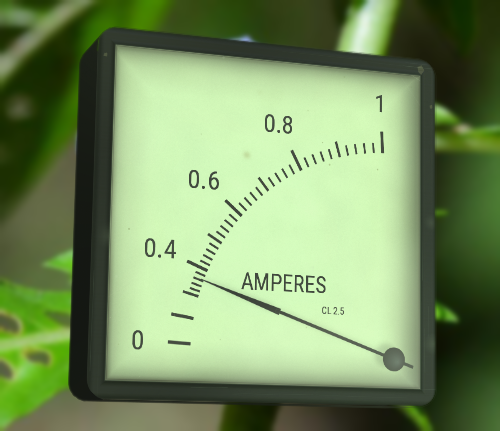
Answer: 0.36 A
